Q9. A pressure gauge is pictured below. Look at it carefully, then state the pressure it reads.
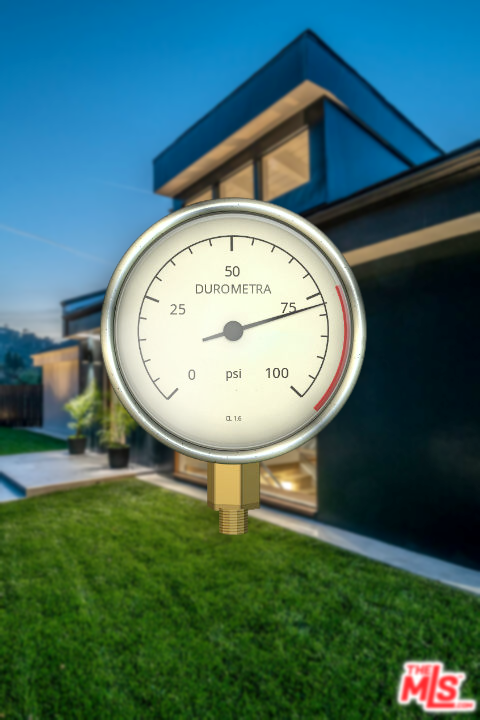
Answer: 77.5 psi
